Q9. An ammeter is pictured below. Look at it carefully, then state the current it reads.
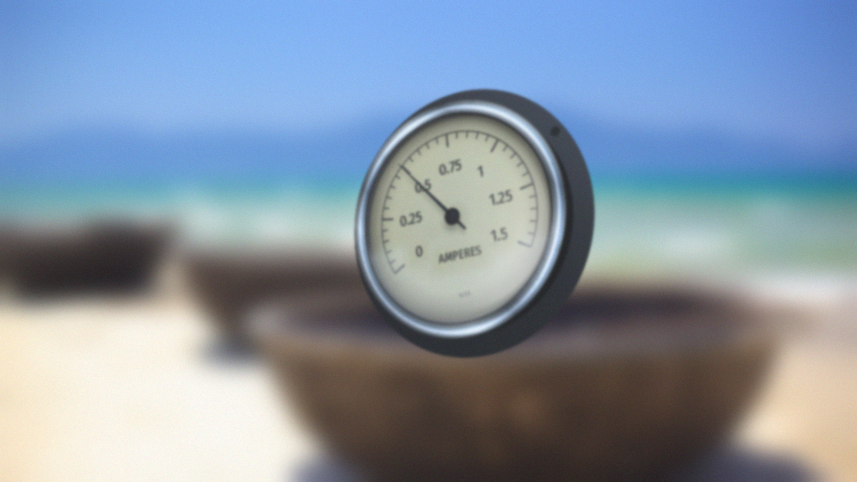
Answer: 0.5 A
